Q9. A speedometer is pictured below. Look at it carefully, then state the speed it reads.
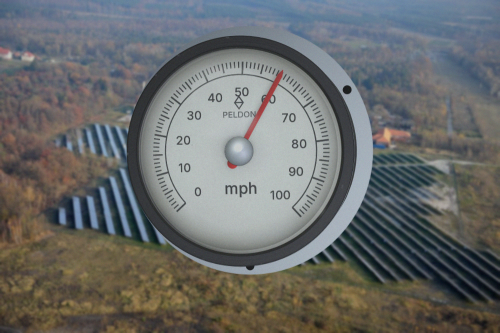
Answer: 60 mph
